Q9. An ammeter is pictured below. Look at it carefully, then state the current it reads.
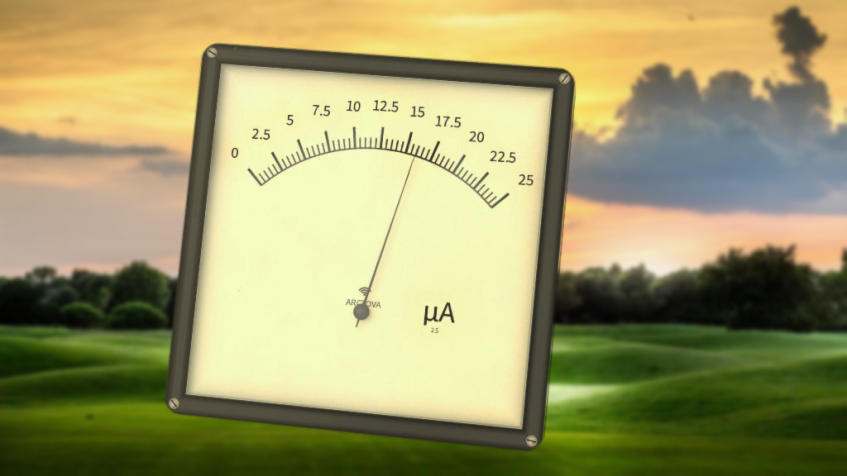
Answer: 16 µA
